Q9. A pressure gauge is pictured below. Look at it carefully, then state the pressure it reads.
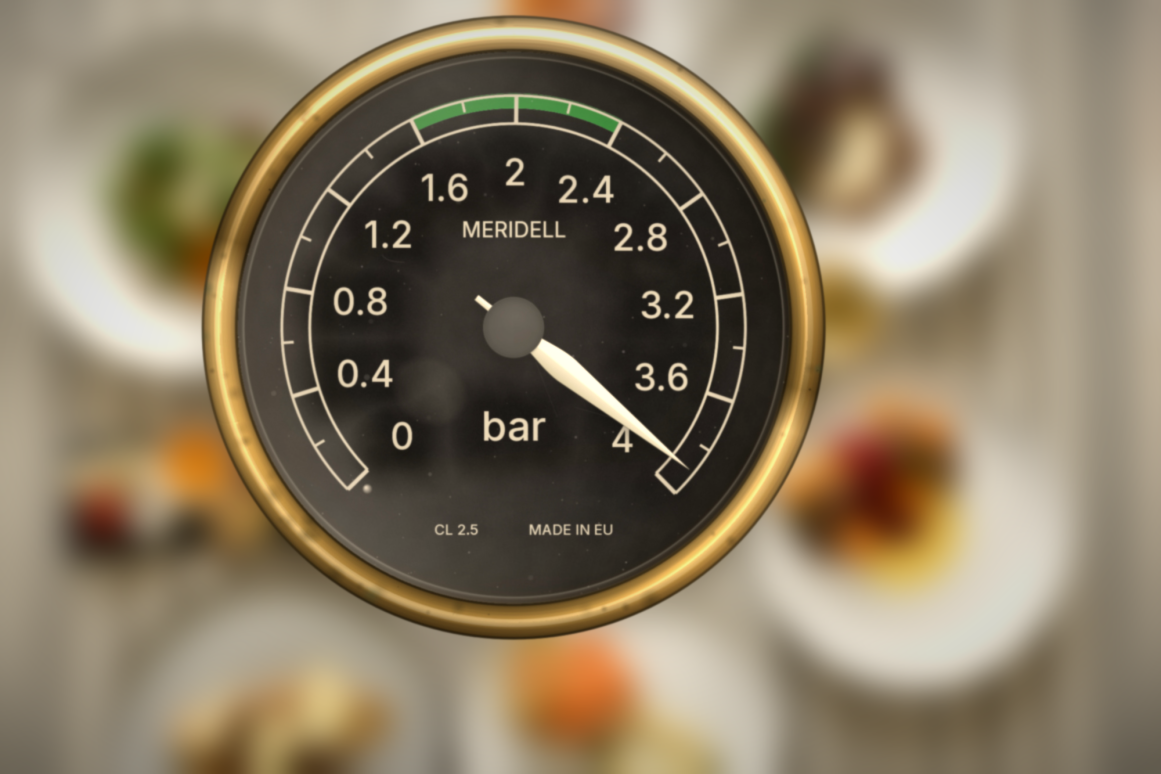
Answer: 3.9 bar
